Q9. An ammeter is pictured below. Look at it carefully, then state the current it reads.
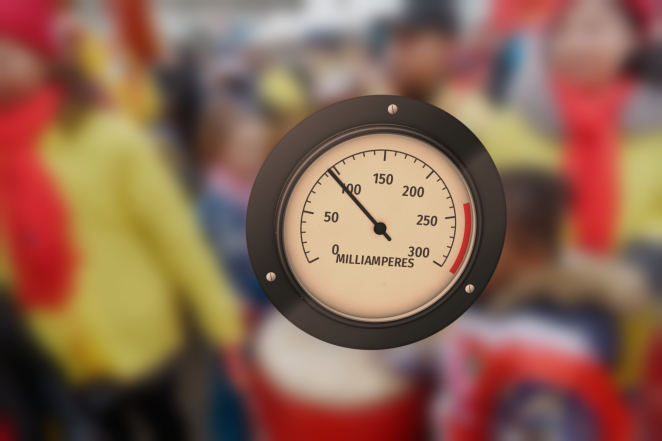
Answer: 95 mA
